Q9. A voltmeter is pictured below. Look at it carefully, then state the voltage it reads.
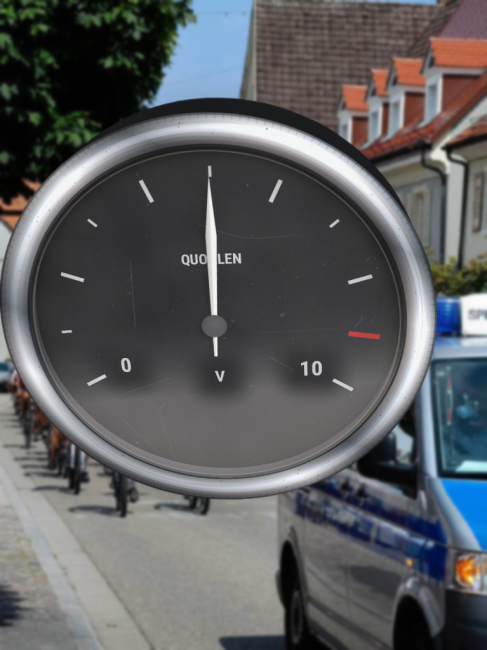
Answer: 5 V
